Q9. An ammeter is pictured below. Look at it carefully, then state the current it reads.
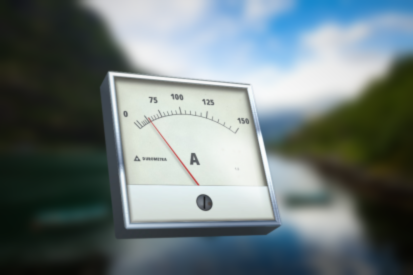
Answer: 50 A
